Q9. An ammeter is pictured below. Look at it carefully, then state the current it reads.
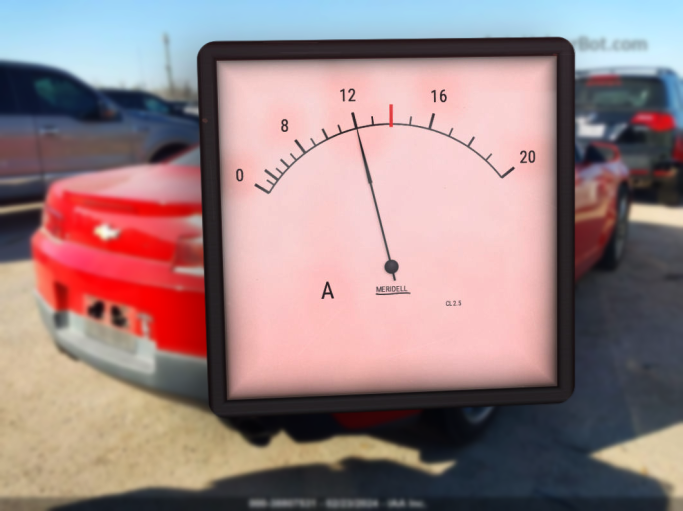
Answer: 12 A
